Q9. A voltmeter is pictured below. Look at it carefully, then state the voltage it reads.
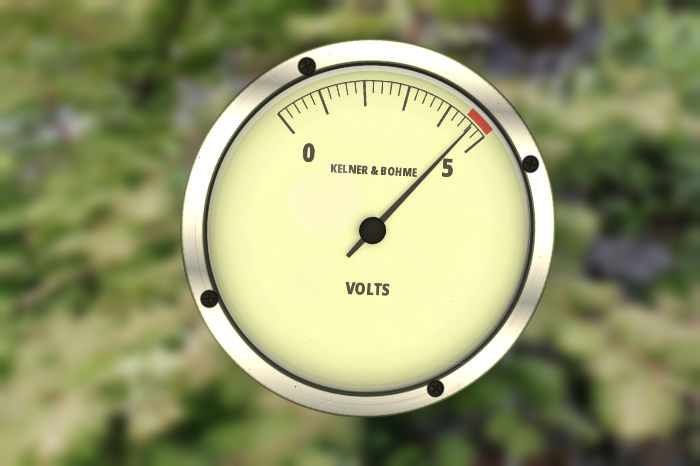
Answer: 4.6 V
